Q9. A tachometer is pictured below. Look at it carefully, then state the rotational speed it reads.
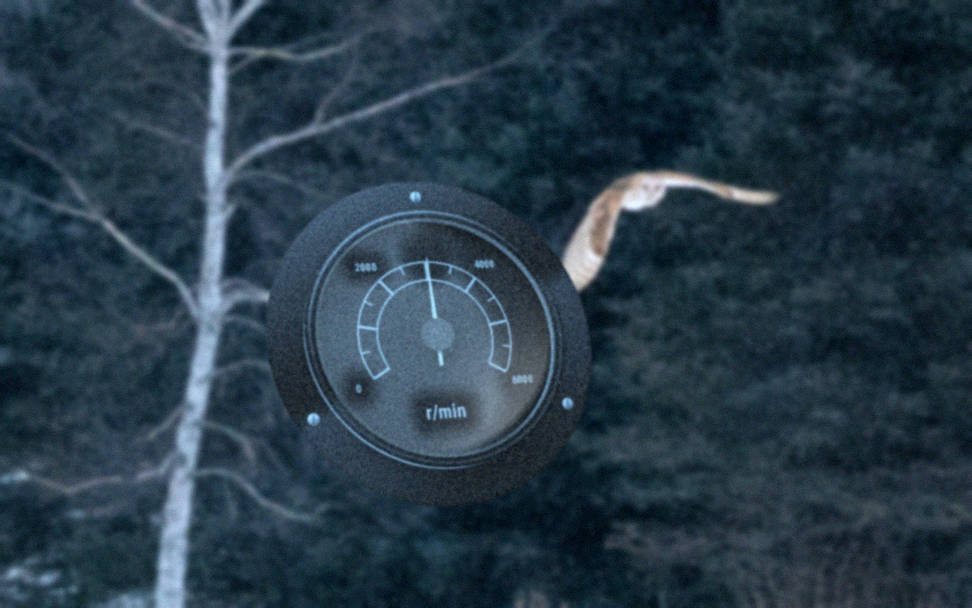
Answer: 3000 rpm
